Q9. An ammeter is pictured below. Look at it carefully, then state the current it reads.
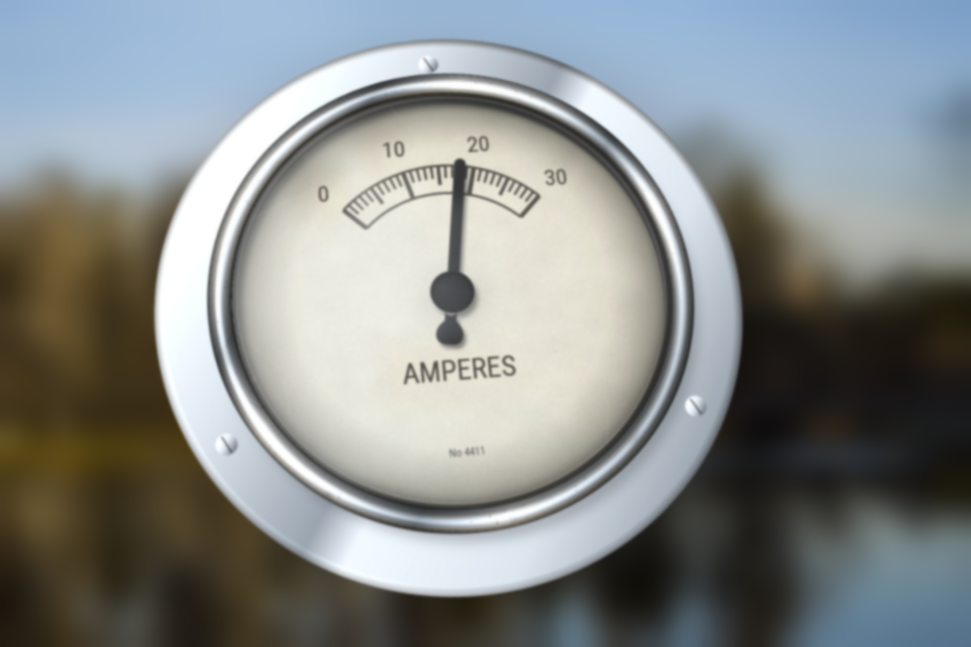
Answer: 18 A
